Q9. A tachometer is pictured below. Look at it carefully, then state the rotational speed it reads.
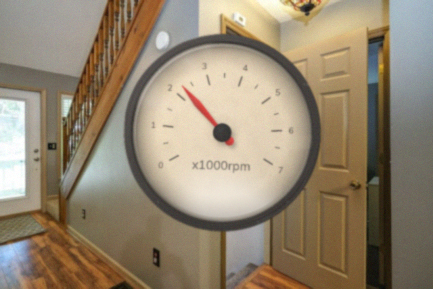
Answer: 2250 rpm
